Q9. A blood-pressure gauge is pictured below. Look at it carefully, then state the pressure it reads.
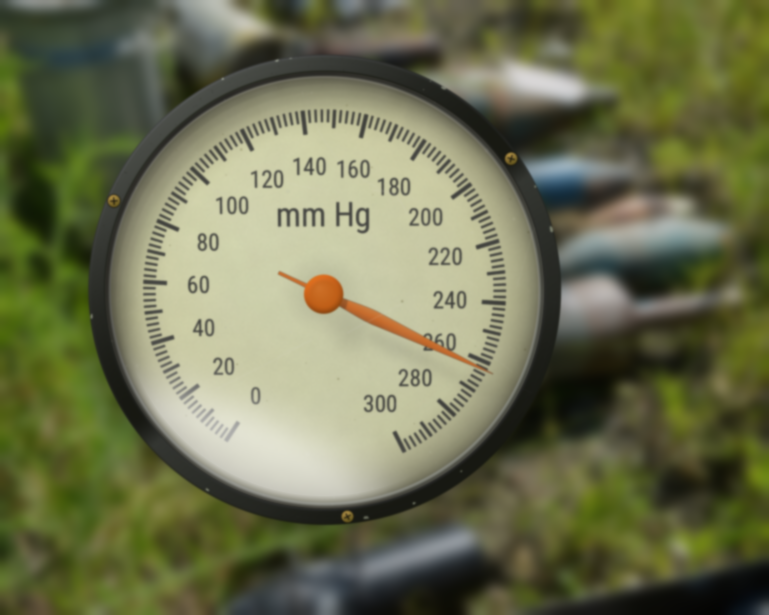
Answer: 262 mmHg
